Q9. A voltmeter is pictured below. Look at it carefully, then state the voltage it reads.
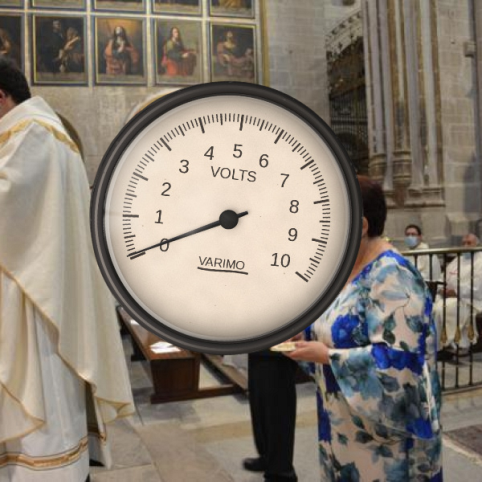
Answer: 0.1 V
